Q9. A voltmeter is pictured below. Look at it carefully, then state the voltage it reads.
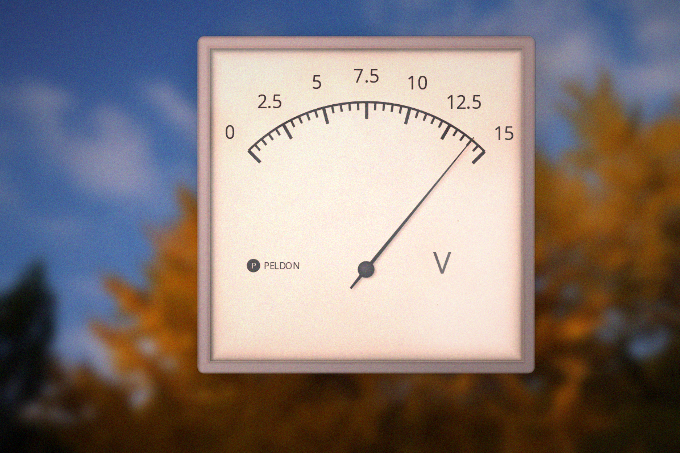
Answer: 14 V
